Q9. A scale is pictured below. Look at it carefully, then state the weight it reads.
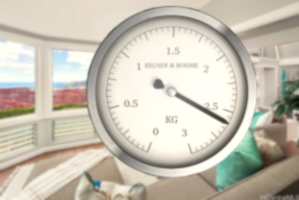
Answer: 2.6 kg
